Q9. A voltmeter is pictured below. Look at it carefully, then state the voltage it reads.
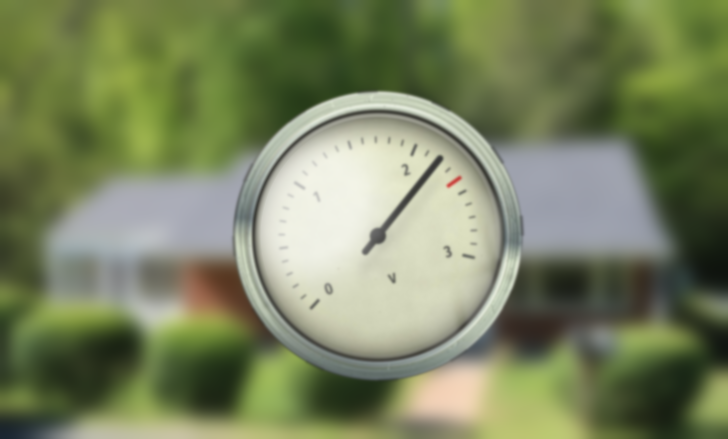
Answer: 2.2 V
